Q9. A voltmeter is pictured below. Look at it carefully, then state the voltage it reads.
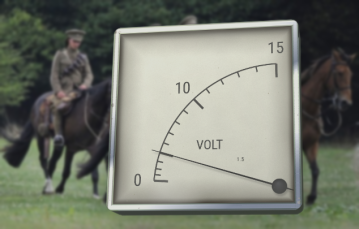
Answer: 5 V
